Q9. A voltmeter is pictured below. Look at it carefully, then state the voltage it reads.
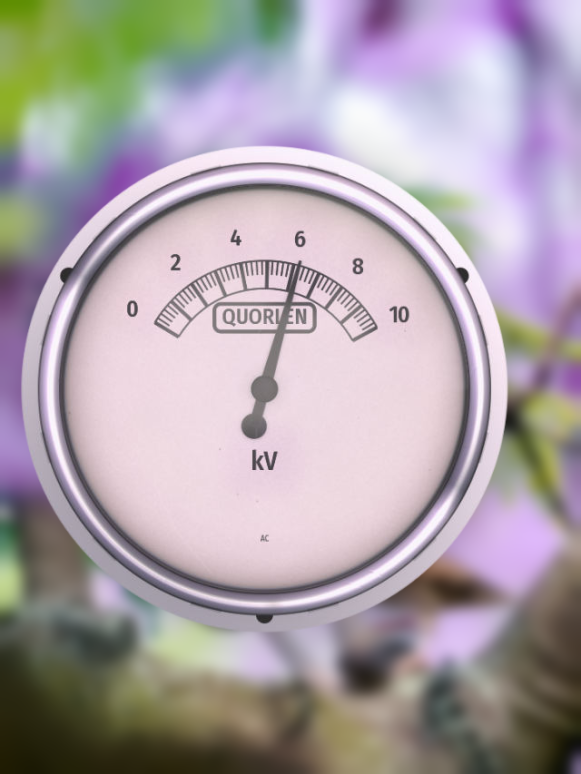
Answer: 6.2 kV
